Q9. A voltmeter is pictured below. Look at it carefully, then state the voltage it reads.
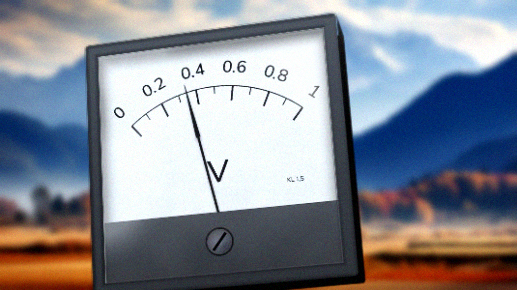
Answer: 0.35 V
